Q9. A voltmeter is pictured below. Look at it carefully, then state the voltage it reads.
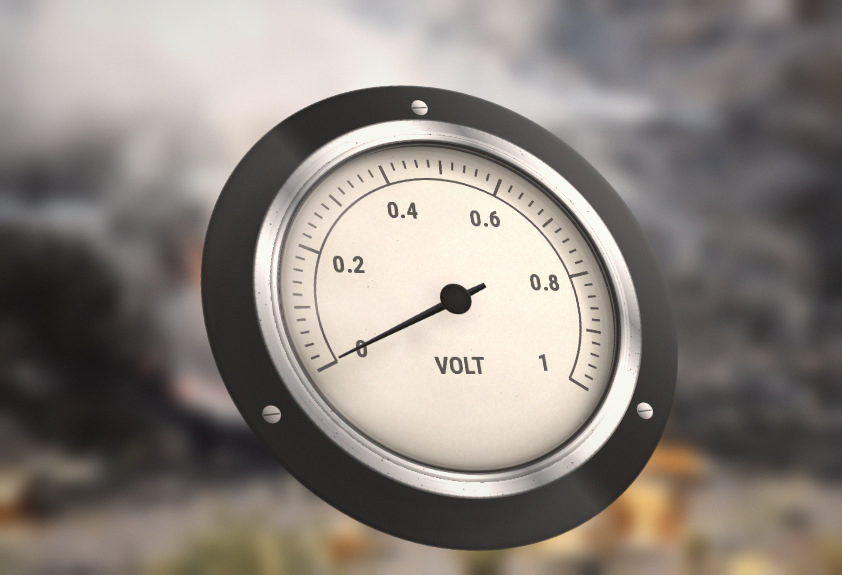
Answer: 0 V
